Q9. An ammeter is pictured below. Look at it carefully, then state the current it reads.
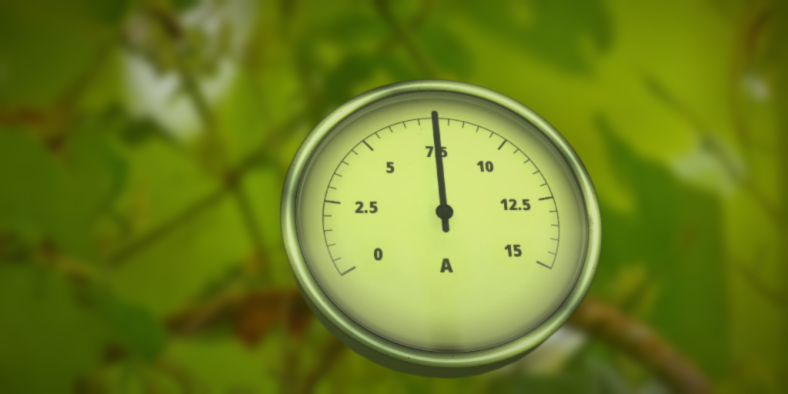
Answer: 7.5 A
